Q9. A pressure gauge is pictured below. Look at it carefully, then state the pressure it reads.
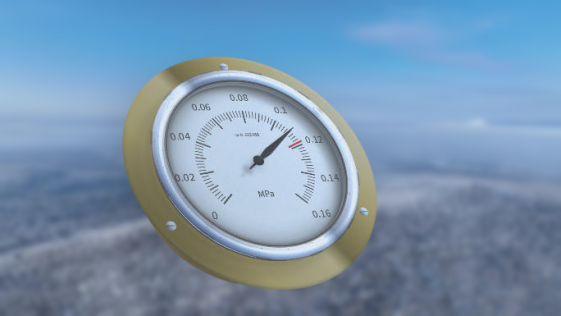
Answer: 0.11 MPa
